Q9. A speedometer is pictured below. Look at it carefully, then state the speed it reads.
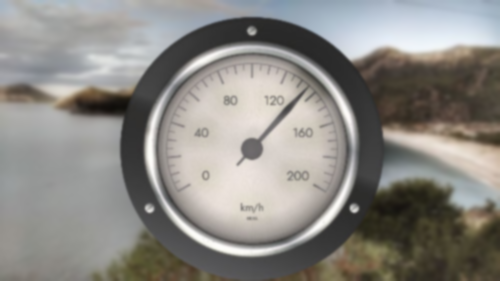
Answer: 135 km/h
